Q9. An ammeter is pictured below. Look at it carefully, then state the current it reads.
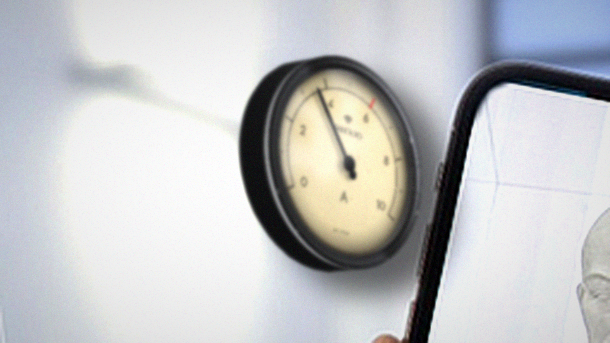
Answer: 3.5 A
